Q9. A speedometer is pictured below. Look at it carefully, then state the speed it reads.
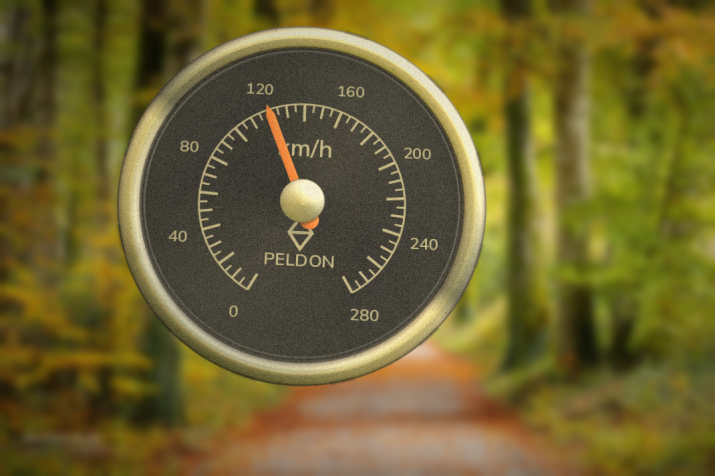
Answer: 120 km/h
